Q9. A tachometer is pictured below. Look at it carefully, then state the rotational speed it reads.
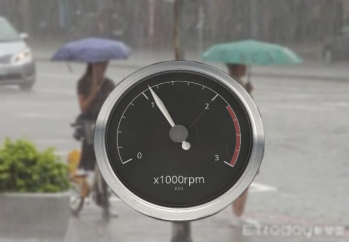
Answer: 1100 rpm
